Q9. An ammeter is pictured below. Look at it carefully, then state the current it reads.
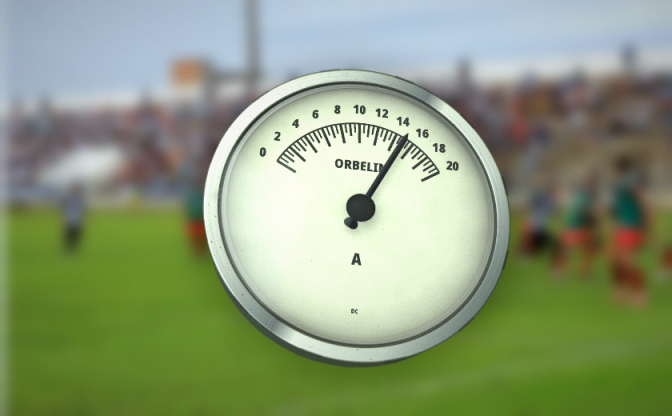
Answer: 15 A
